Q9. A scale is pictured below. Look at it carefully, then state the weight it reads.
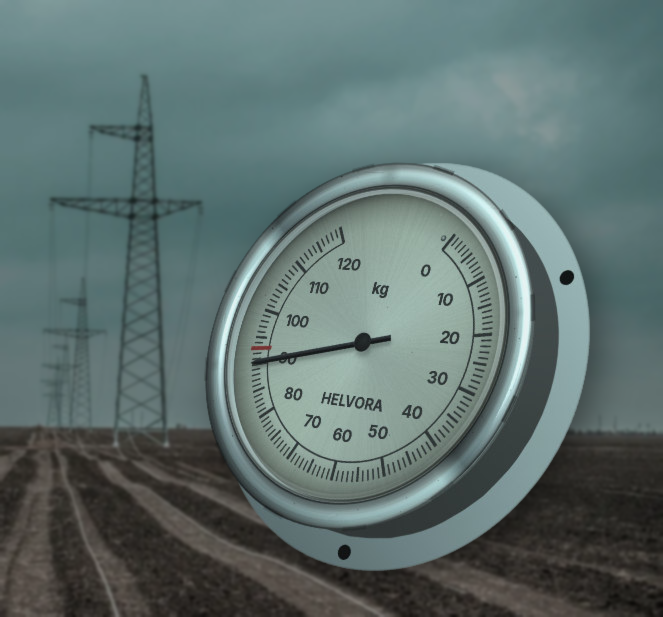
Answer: 90 kg
